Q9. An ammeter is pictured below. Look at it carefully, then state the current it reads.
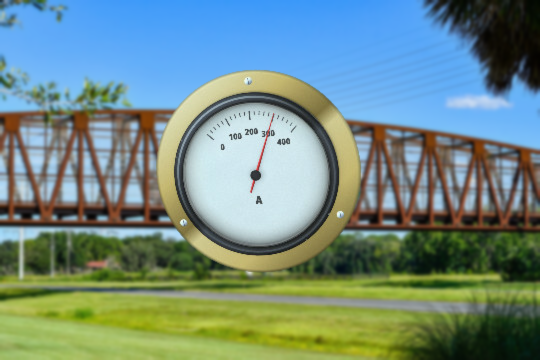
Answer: 300 A
